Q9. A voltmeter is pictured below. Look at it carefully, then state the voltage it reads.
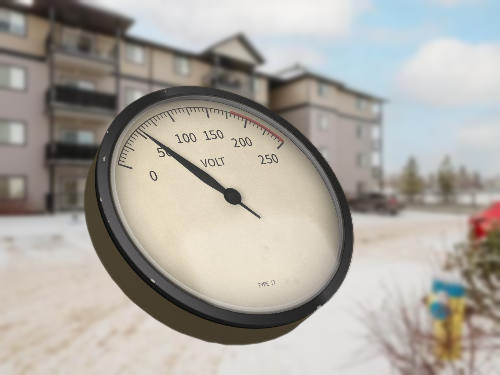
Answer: 50 V
